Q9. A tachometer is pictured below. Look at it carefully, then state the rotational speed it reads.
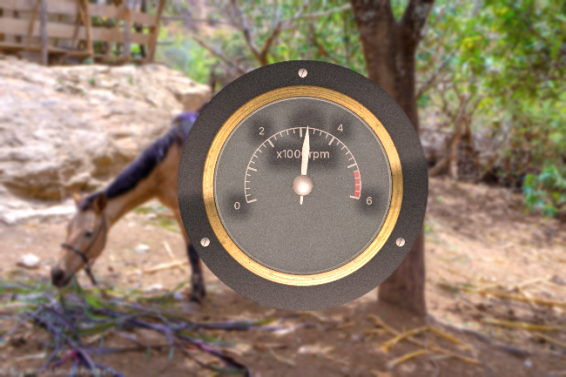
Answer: 3200 rpm
